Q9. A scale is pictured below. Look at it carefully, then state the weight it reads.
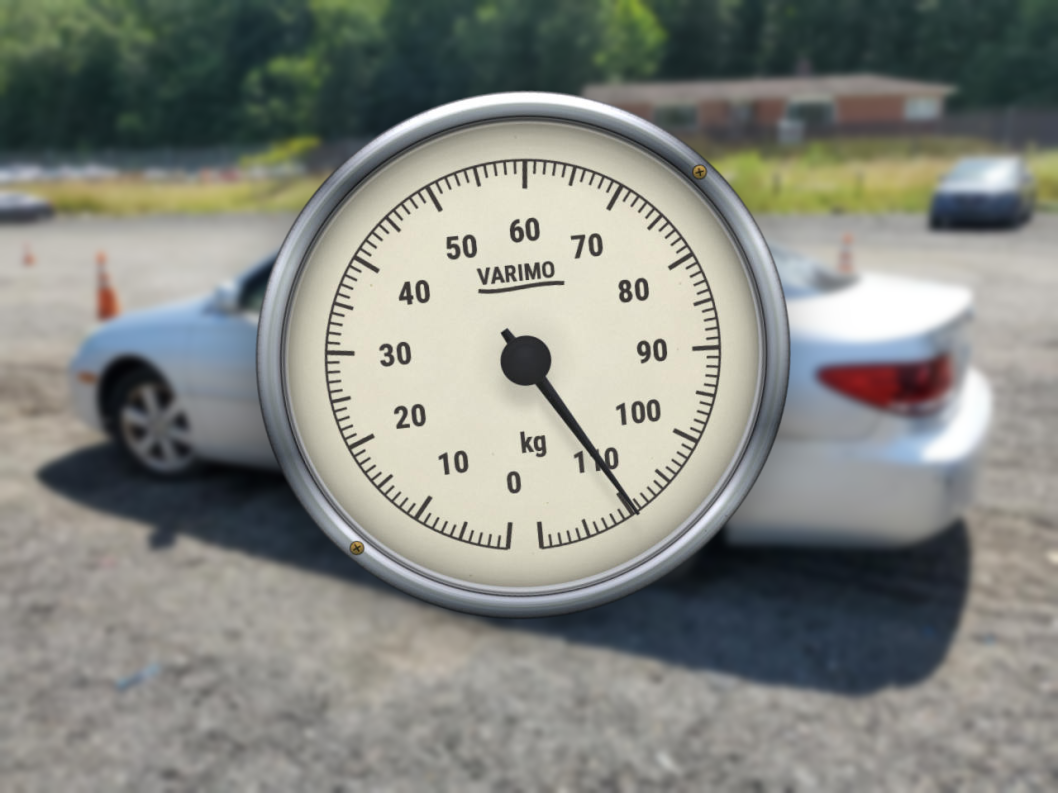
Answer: 109.5 kg
